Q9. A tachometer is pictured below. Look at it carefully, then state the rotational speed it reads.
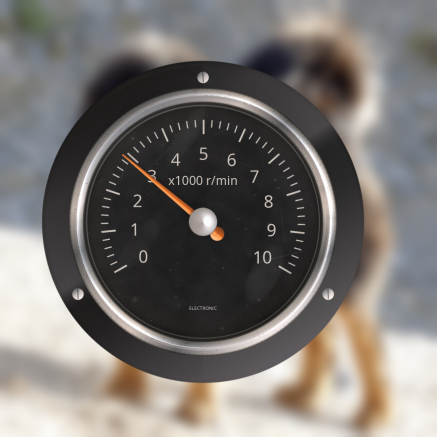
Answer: 2900 rpm
